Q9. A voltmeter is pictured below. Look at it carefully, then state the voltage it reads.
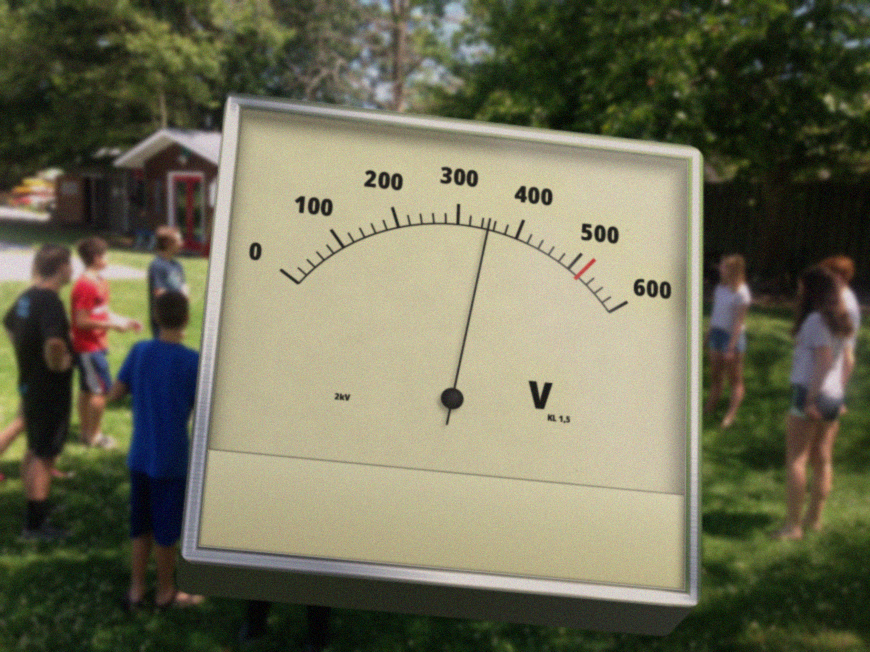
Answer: 350 V
